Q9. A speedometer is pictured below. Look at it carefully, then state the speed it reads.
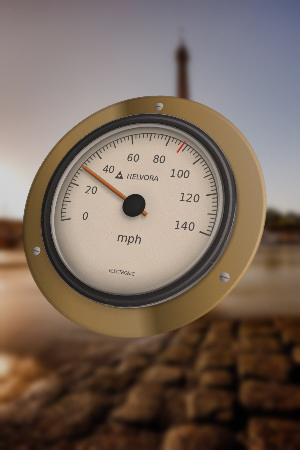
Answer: 30 mph
